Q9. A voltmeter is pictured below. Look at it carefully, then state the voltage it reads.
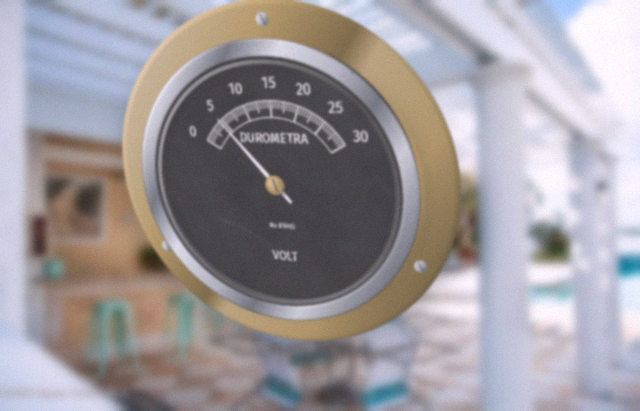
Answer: 5 V
